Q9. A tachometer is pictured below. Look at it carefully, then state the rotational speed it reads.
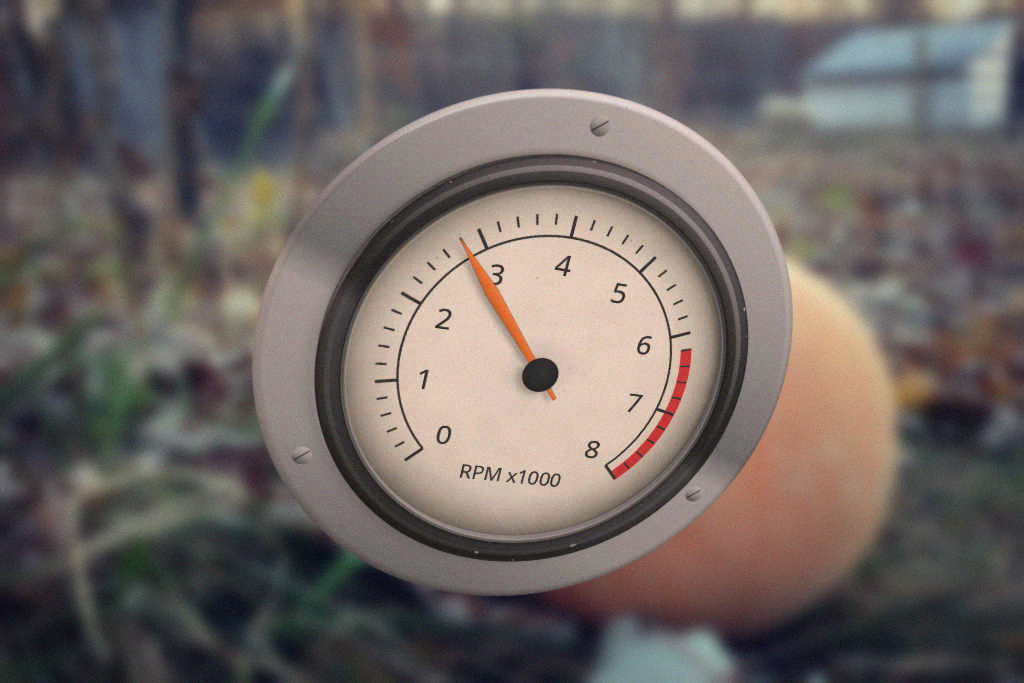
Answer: 2800 rpm
